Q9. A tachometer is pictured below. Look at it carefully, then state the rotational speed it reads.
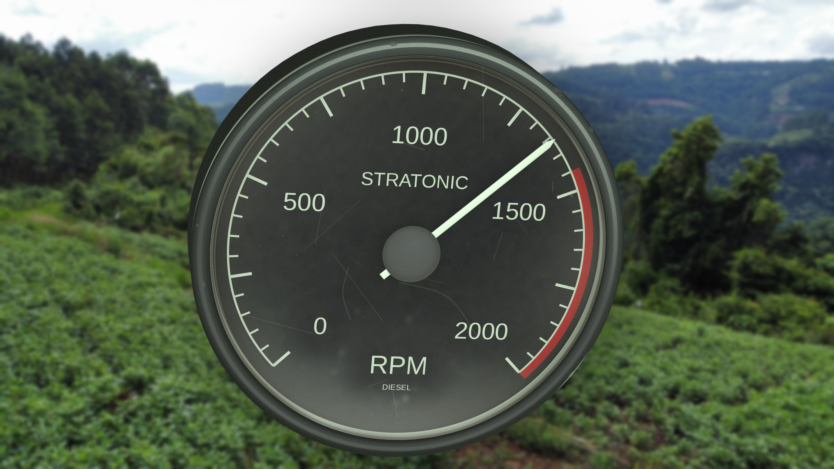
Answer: 1350 rpm
